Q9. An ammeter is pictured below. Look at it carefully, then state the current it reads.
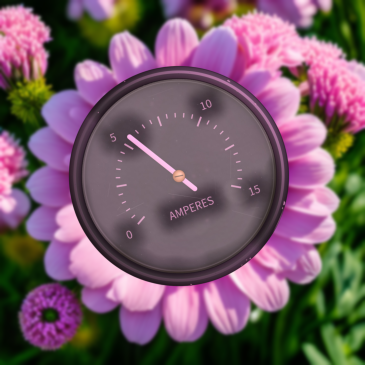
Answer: 5.5 A
